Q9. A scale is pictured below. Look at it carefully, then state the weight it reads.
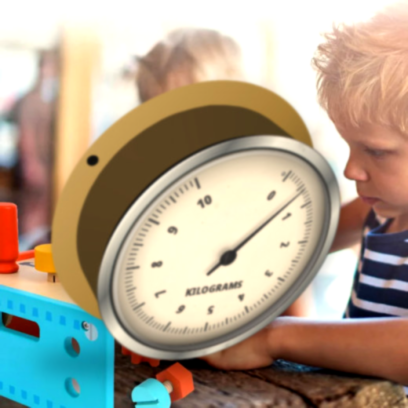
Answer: 0.5 kg
